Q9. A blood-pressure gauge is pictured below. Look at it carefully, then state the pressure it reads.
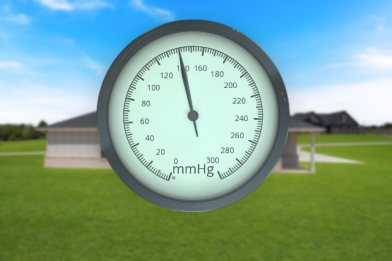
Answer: 140 mmHg
